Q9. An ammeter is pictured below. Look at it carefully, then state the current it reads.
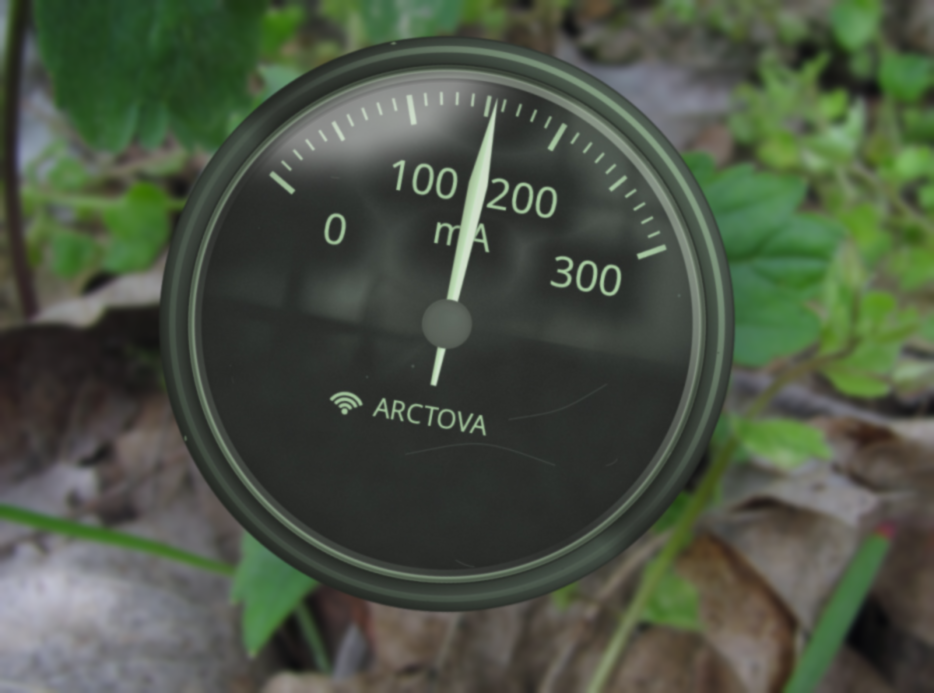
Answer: 155 mA
